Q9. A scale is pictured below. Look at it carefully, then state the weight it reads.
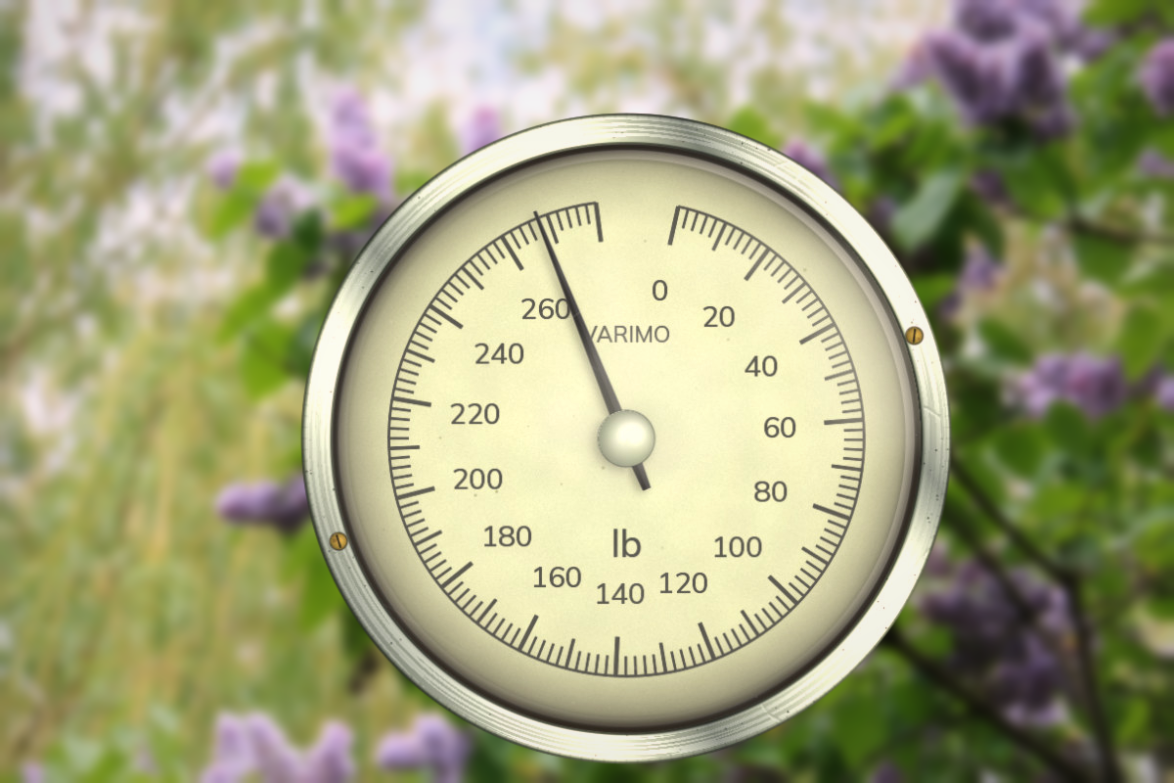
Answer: 268 lb
